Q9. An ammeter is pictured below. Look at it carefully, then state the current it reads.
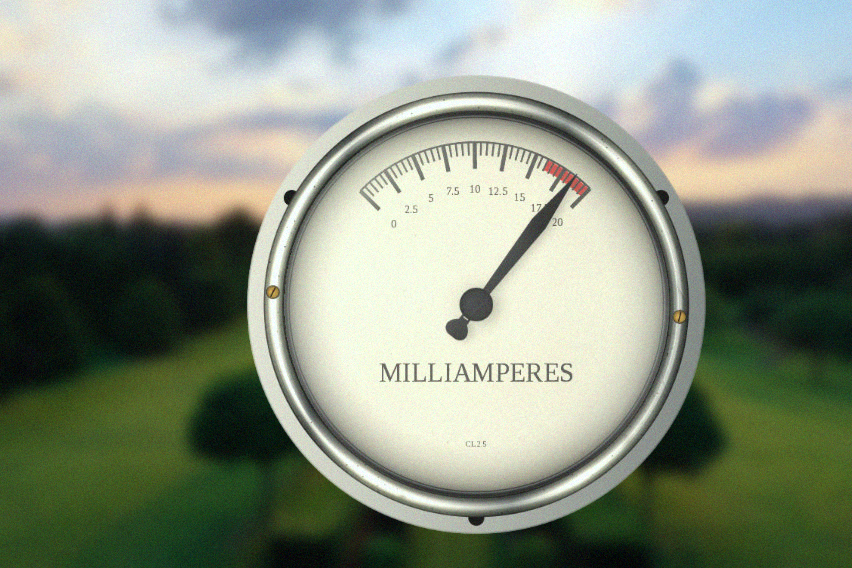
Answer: 18.5 mA
